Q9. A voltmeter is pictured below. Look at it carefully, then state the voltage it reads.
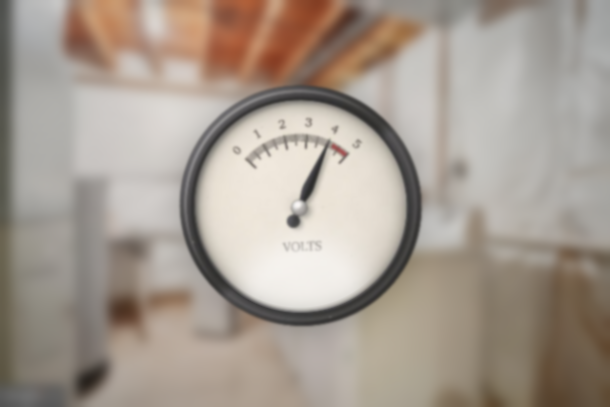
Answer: 4 V
